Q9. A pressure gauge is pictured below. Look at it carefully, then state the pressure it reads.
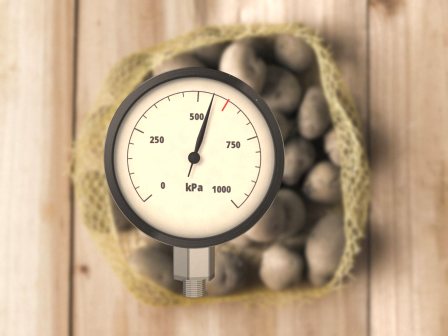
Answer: 550 kPa
